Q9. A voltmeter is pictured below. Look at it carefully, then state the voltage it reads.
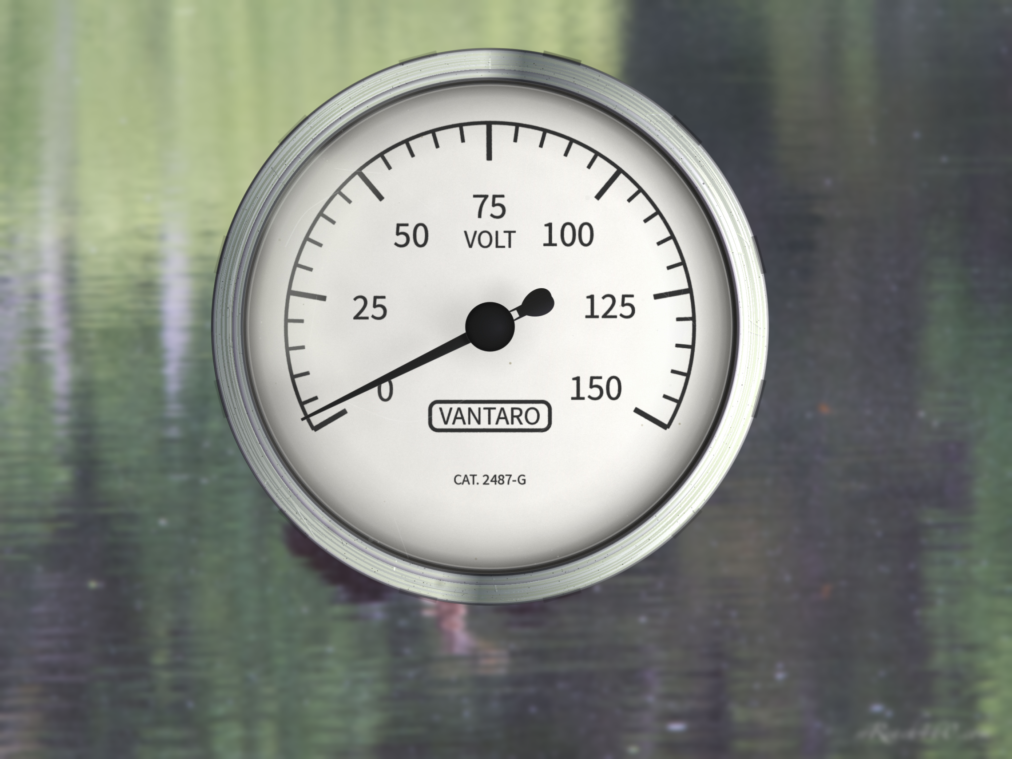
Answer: 2.5 V
